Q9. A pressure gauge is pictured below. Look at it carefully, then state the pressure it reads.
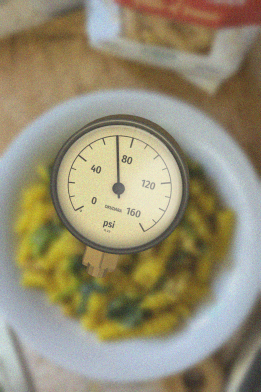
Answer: 70 psi
